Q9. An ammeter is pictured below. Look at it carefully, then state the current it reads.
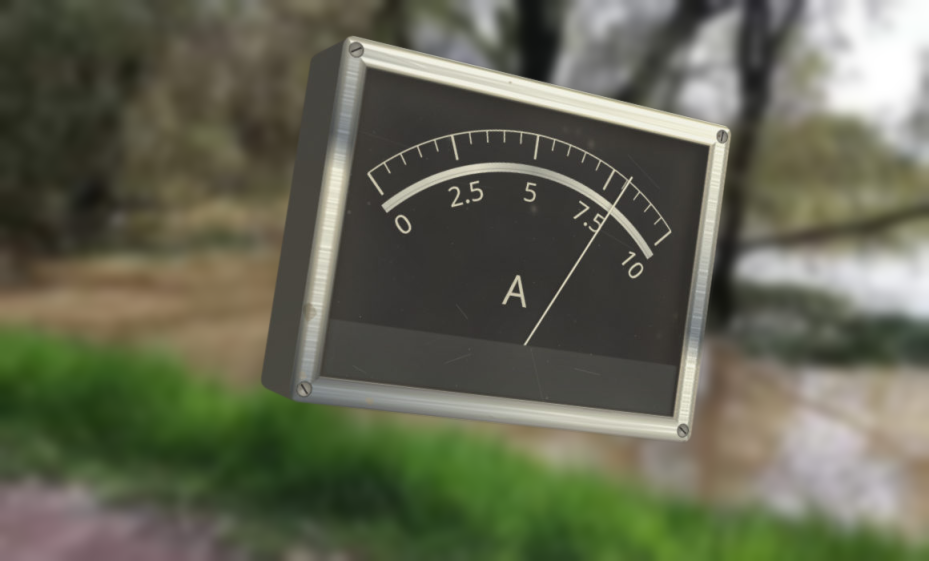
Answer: 8 A
